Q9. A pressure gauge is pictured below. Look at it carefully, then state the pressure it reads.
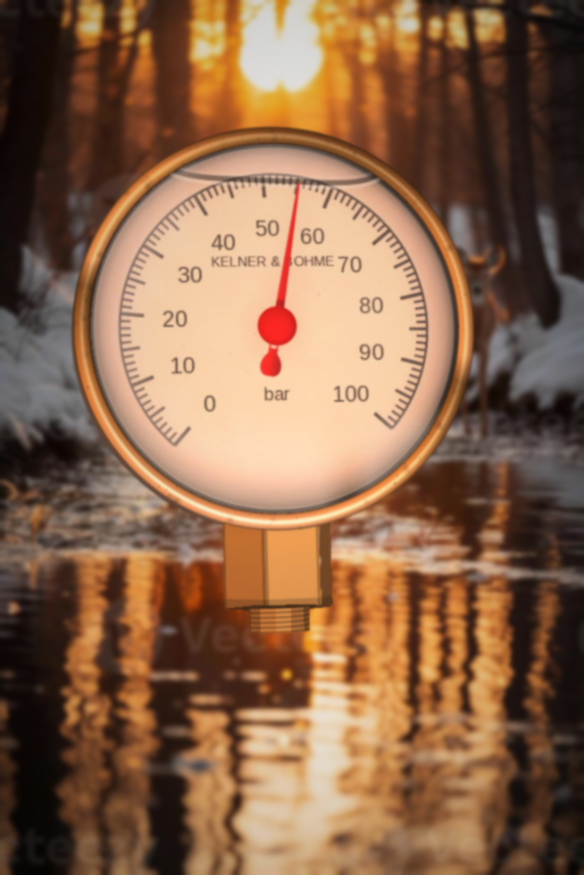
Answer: 55 bar
